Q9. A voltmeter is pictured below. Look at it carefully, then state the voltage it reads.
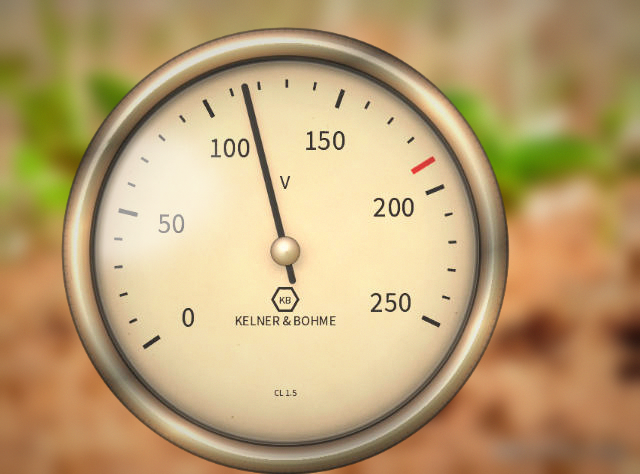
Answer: 115 V
